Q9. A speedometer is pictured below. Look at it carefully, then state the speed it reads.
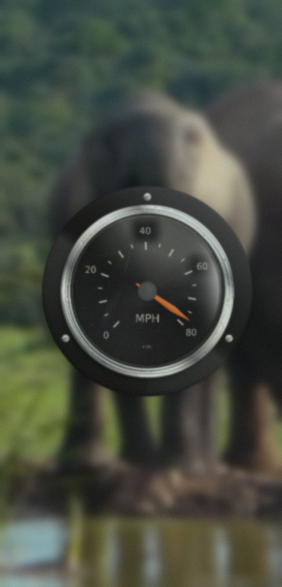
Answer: 77.5 mph
